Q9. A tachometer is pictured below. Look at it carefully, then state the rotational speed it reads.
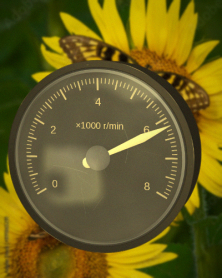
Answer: 6200 rpm
